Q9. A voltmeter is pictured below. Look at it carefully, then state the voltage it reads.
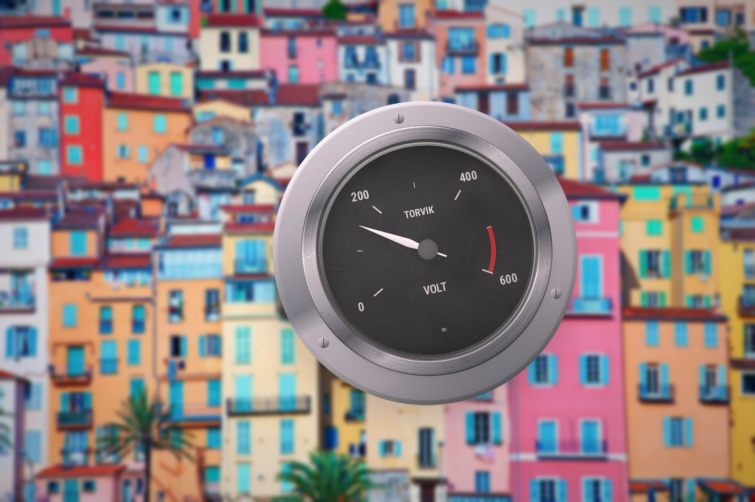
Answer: 150 V
